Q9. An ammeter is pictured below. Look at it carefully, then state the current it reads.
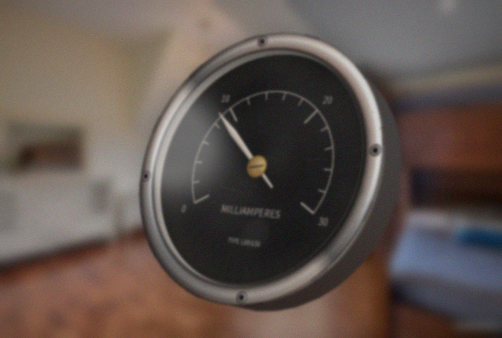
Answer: 9 mA
